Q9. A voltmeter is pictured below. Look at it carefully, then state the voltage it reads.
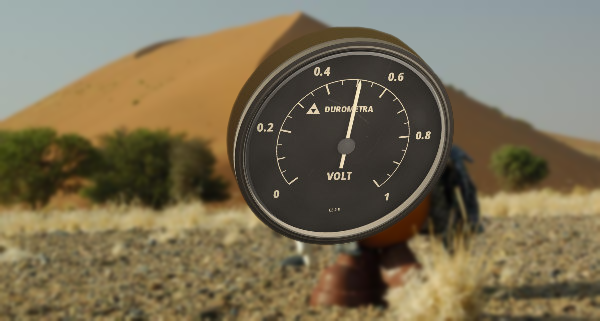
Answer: 0.5 V
